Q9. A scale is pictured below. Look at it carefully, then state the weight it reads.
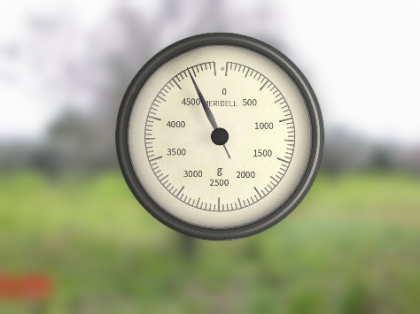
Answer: 4700 g
